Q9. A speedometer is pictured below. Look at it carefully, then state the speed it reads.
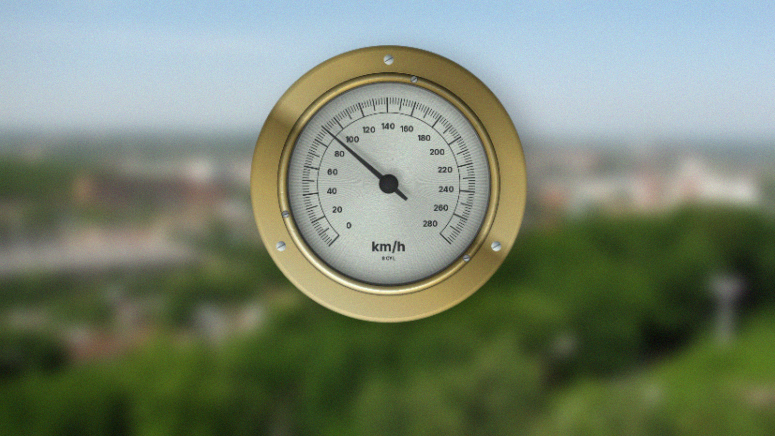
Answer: 90 km/h
